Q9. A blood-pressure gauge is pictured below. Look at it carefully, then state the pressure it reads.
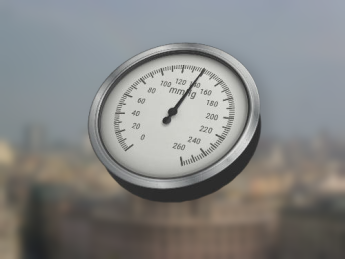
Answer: 140 mmHg
